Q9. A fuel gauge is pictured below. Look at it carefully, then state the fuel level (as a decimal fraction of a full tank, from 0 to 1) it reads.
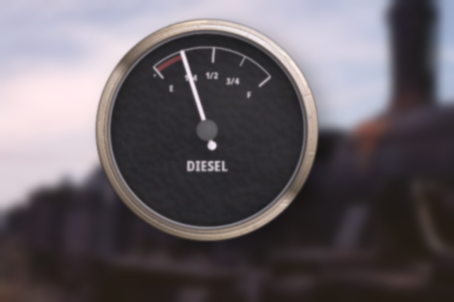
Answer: 0.25
